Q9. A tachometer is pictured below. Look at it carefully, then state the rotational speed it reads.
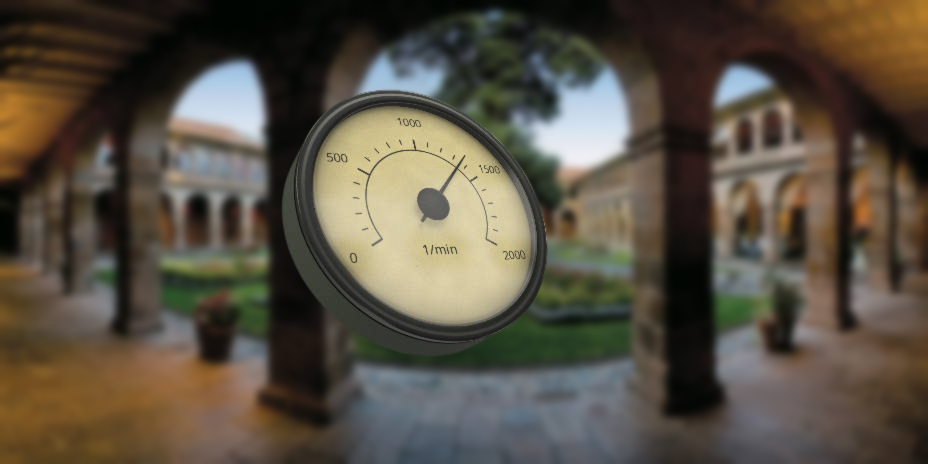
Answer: 1350 rpm
